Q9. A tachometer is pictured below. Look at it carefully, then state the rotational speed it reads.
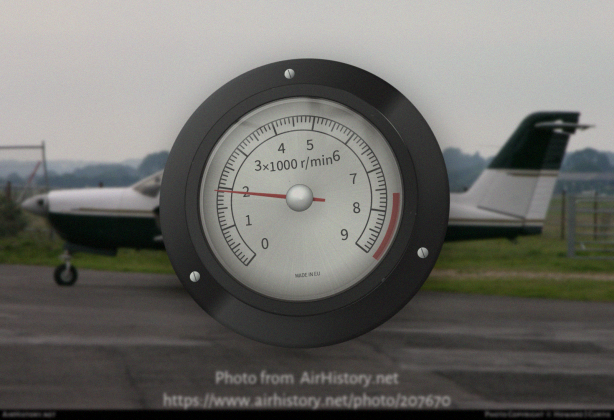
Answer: 1900 rpm
